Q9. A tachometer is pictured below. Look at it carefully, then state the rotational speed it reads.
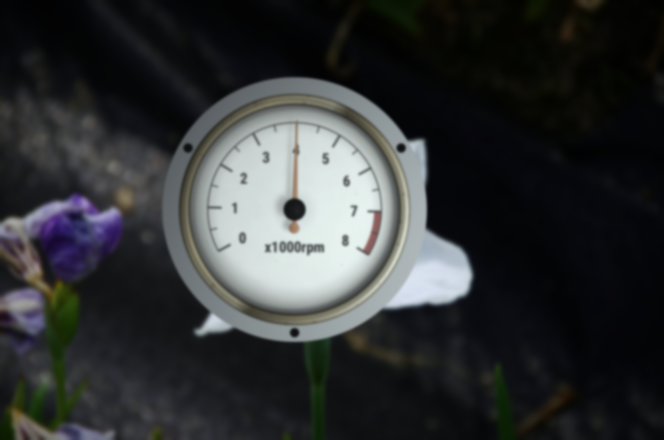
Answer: 4000 rpm
